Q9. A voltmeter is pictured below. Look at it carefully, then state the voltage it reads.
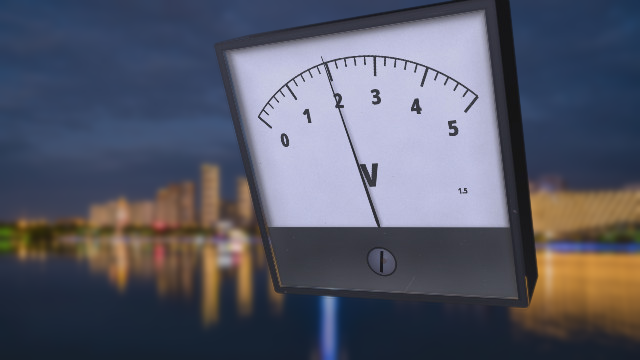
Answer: 2 V
